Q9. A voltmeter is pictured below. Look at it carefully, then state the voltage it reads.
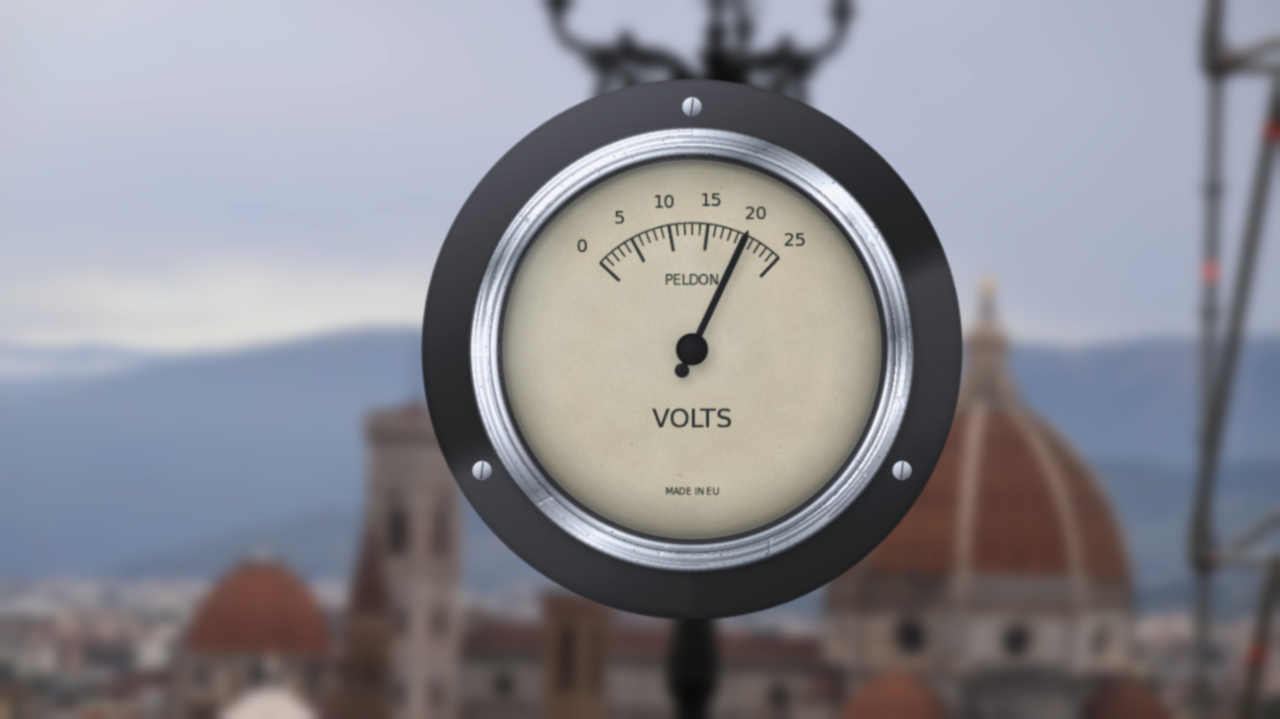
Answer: 20 V
